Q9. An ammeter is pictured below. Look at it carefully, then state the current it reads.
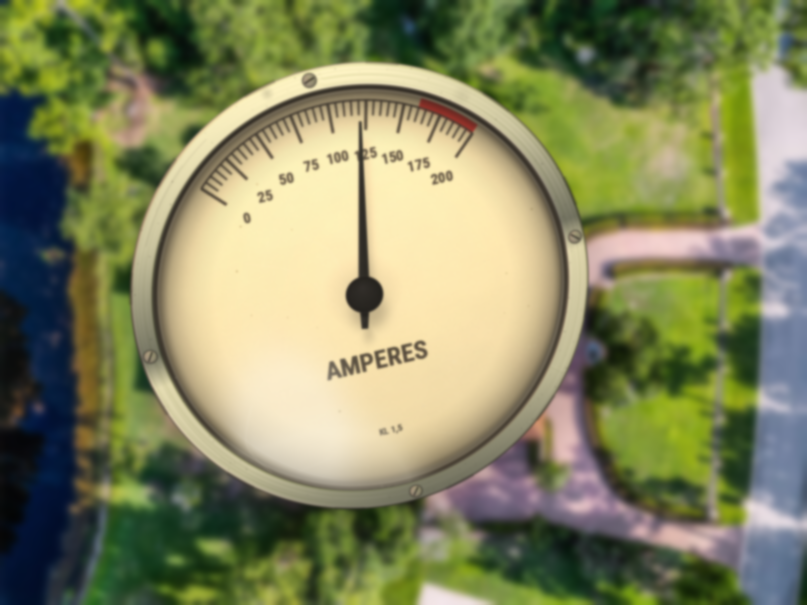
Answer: 120 A
